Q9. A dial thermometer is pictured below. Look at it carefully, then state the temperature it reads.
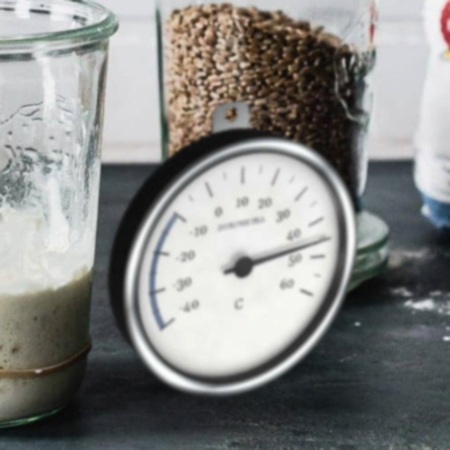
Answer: 45 °C
